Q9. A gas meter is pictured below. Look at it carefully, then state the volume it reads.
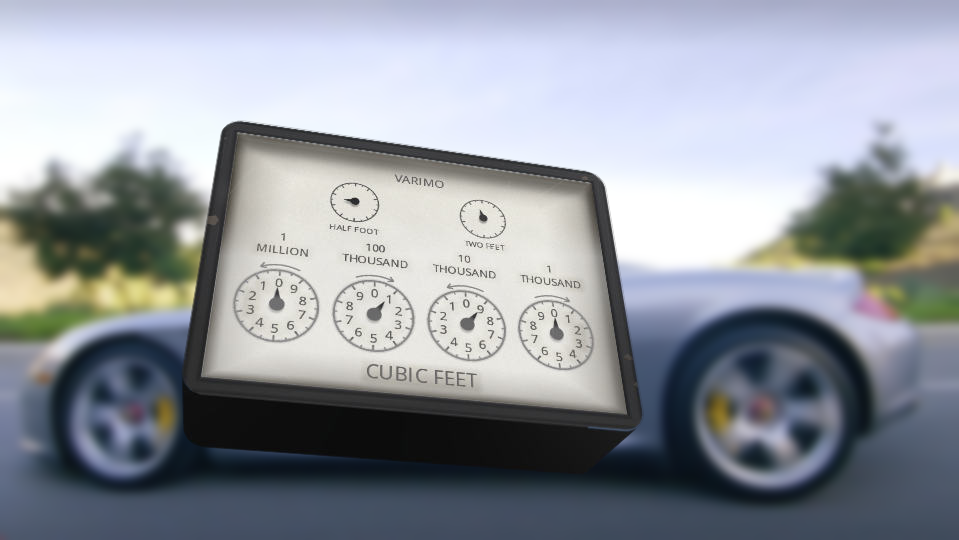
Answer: 9000 ft³
